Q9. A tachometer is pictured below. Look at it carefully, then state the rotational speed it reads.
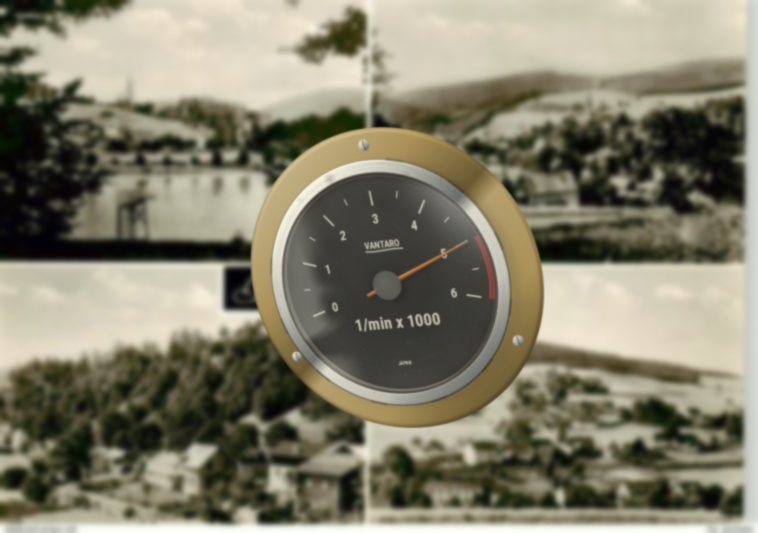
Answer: 5000 rpm
